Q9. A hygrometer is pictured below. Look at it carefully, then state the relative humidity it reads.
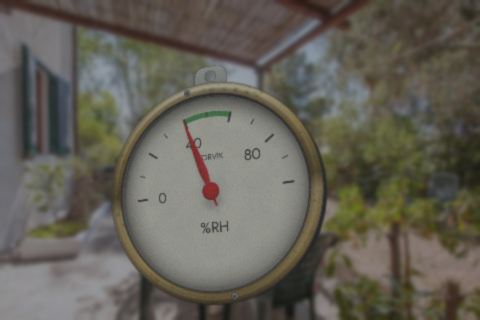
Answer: 40 %
